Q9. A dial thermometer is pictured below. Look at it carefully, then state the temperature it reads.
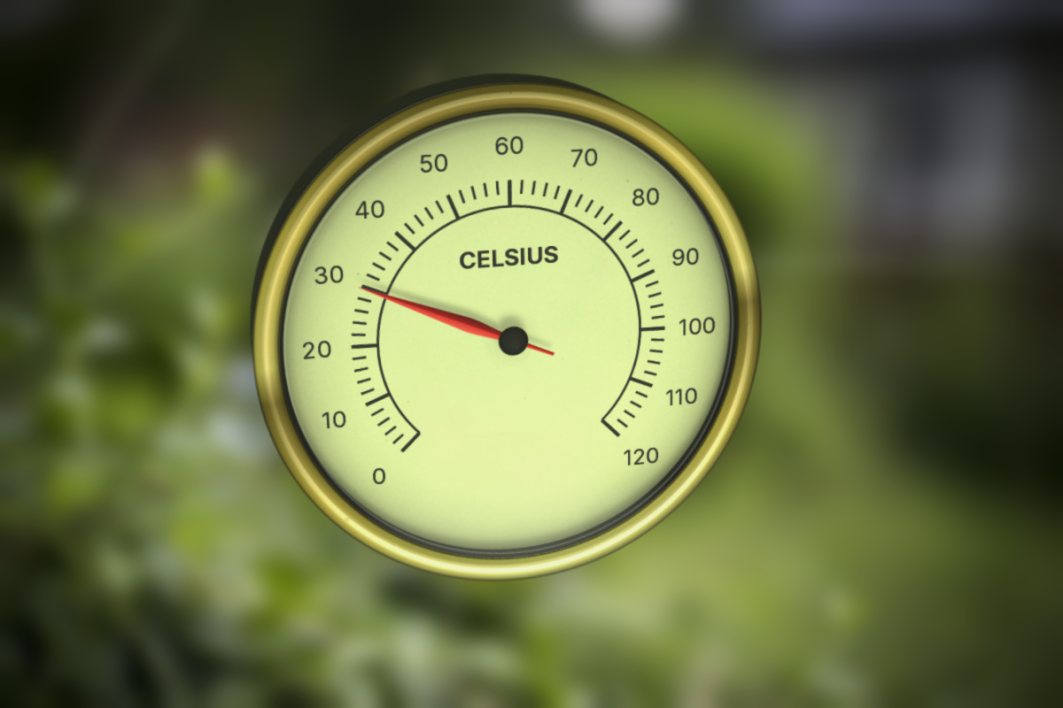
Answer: 30 °C
